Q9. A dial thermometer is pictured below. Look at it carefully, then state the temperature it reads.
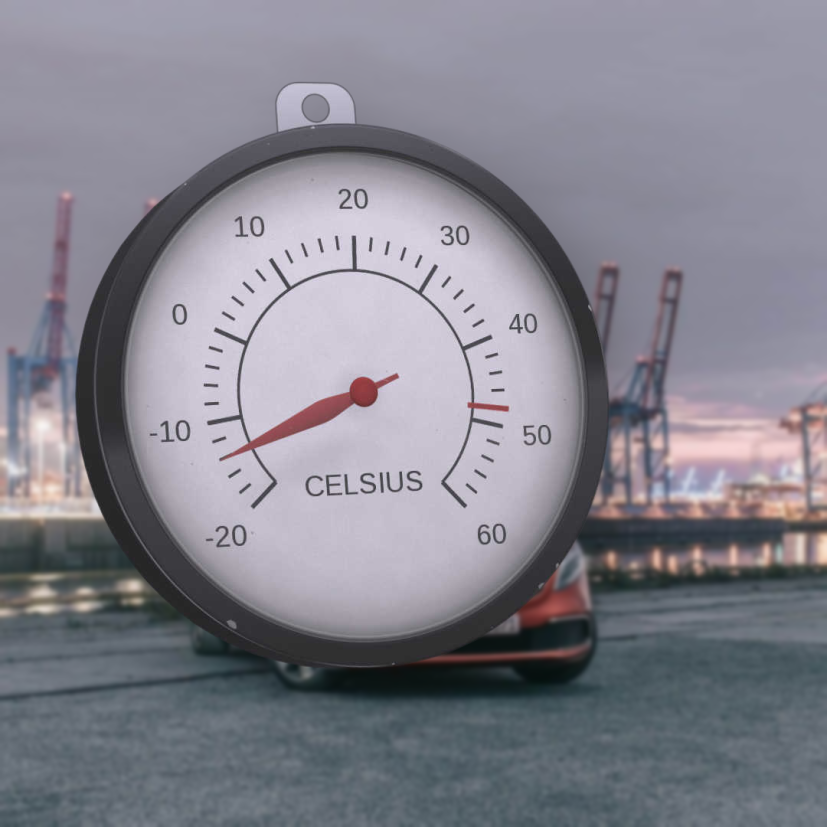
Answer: -14 °C
